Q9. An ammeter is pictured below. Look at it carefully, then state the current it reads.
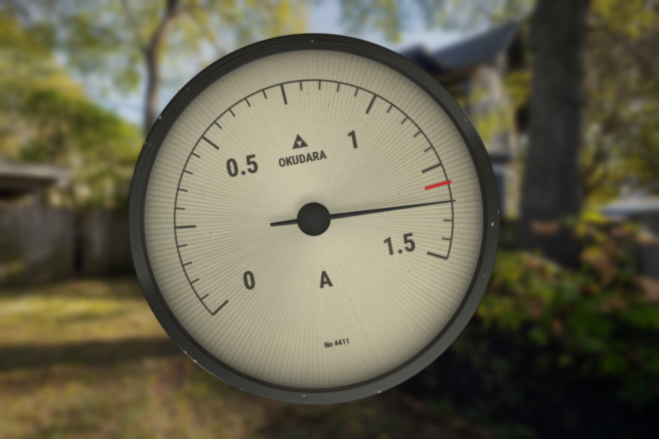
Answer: 1.35 A
